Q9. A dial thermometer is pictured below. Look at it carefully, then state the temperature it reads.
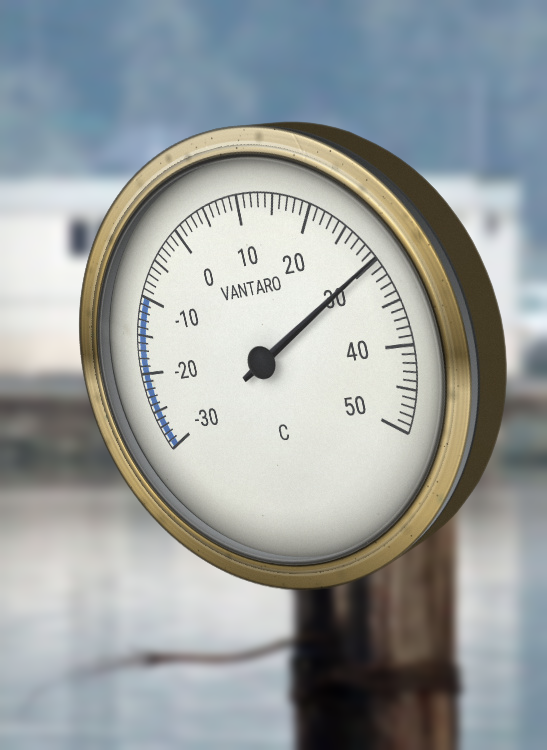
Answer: 30 °C
